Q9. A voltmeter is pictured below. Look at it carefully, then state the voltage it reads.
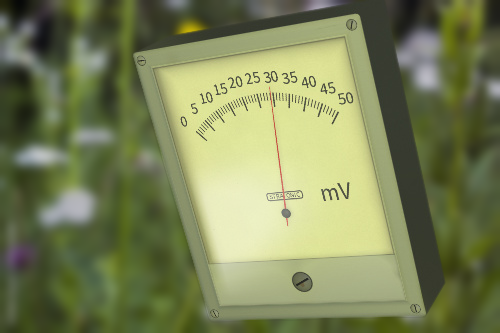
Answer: 30 mV
